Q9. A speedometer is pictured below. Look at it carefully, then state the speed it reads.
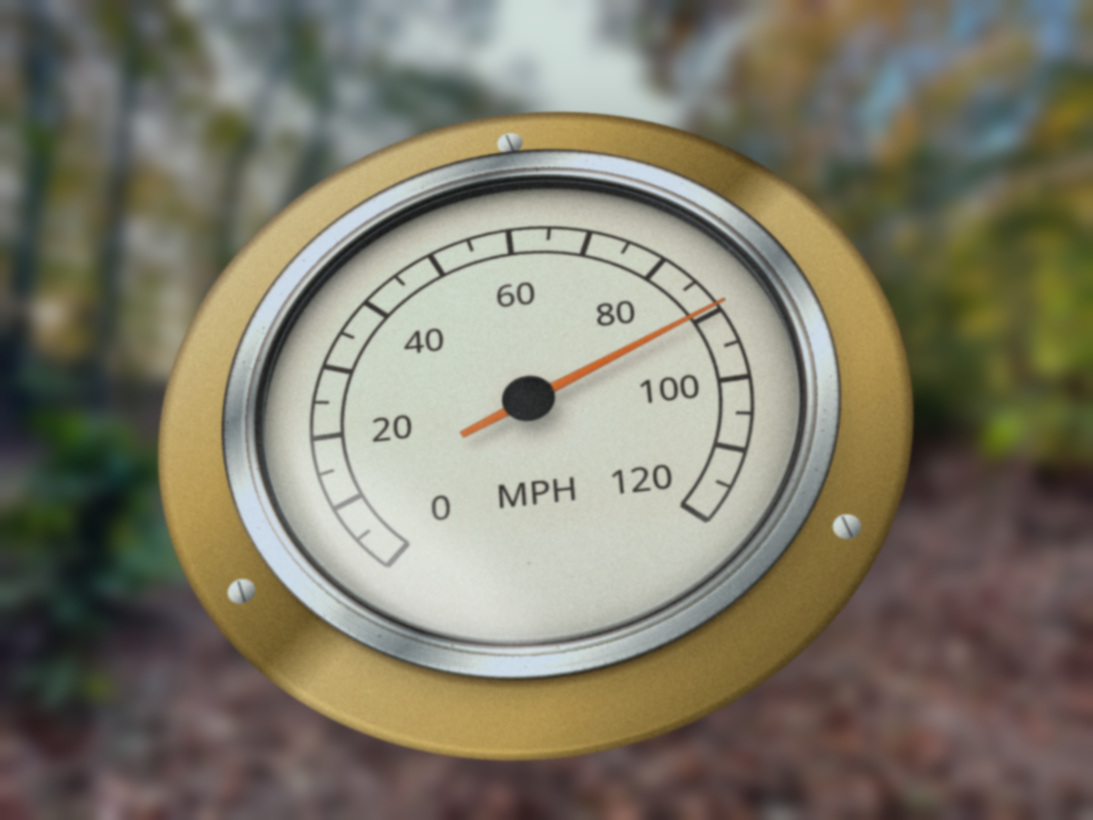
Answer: 90 mph
